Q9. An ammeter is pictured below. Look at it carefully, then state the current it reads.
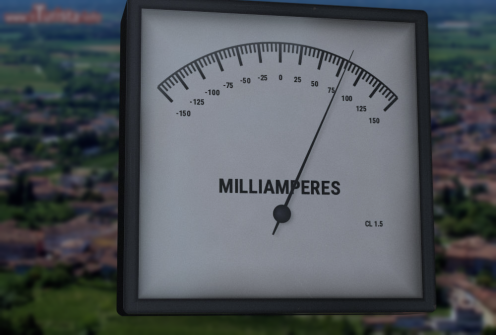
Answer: 80 mA
